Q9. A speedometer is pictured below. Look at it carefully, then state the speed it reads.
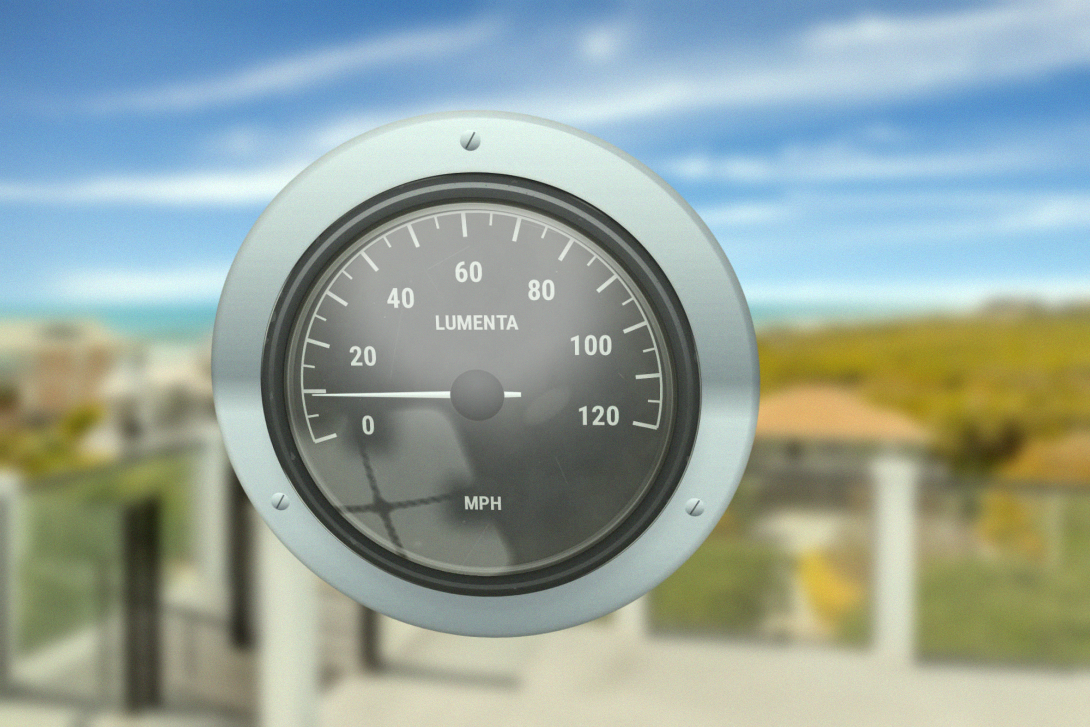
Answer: 10 mph
